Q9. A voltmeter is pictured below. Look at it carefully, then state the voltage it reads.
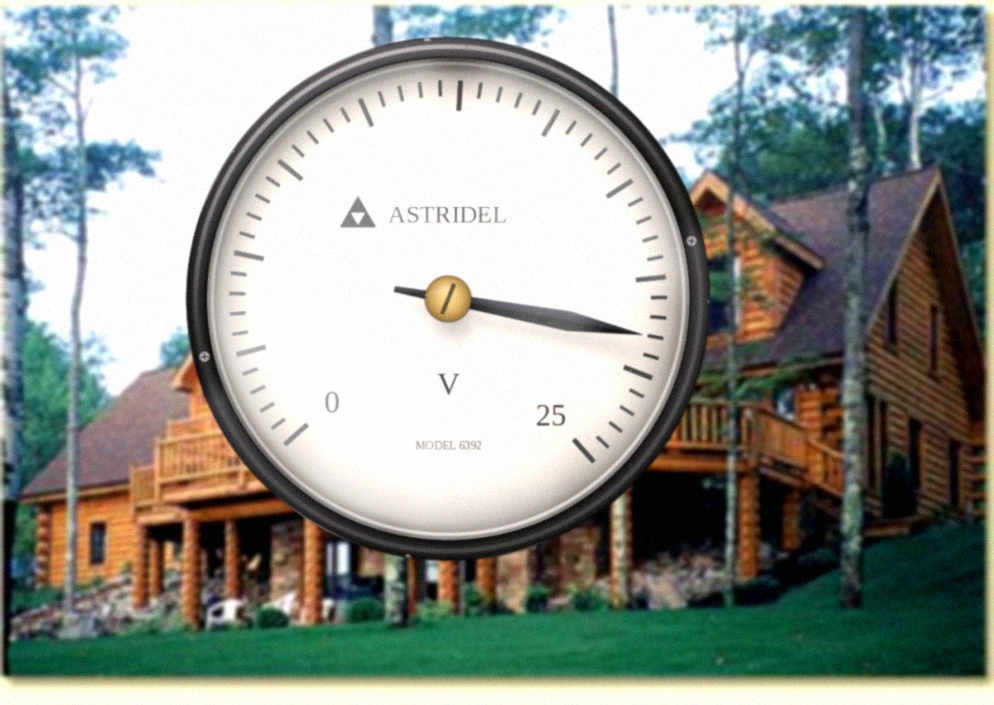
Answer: 21.5 V
